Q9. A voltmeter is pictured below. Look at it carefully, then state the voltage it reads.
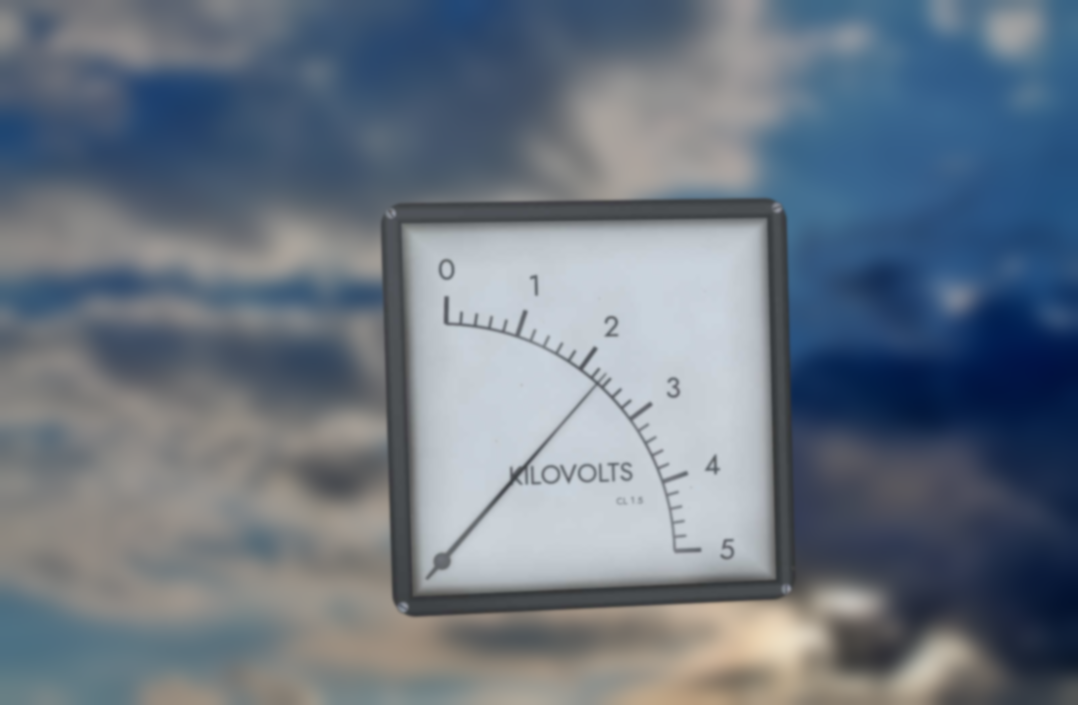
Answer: 2.3 kV
